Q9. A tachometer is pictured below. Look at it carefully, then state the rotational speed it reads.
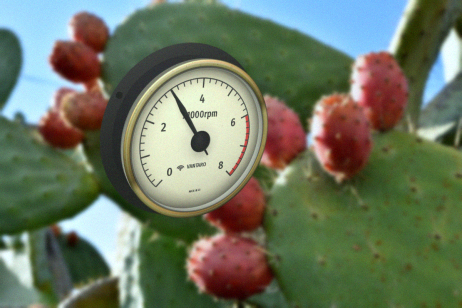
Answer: 3000 rpm
